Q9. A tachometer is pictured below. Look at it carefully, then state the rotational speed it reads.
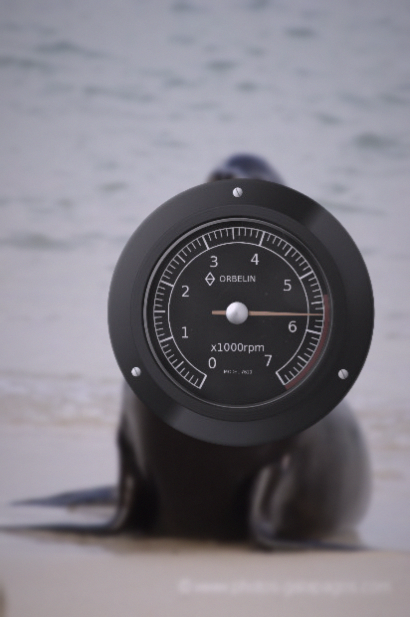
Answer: 5700 rpm
